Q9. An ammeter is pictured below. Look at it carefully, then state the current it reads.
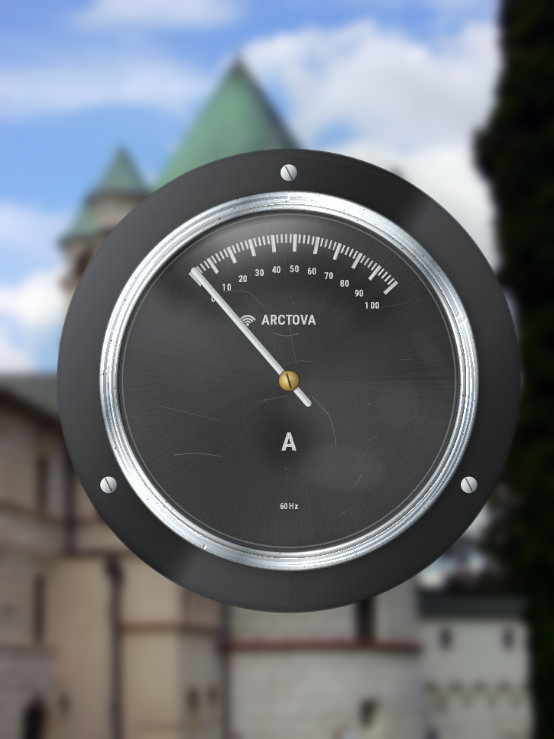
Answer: 2 A
